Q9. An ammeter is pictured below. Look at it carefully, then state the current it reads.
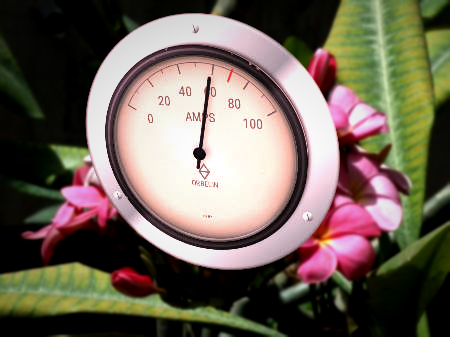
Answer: 60 A
